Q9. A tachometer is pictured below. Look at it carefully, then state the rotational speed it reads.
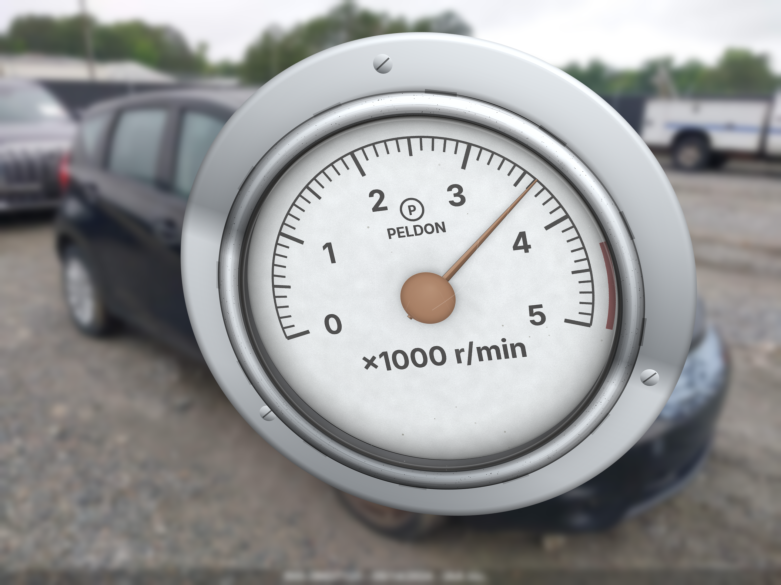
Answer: 3600 rpm
